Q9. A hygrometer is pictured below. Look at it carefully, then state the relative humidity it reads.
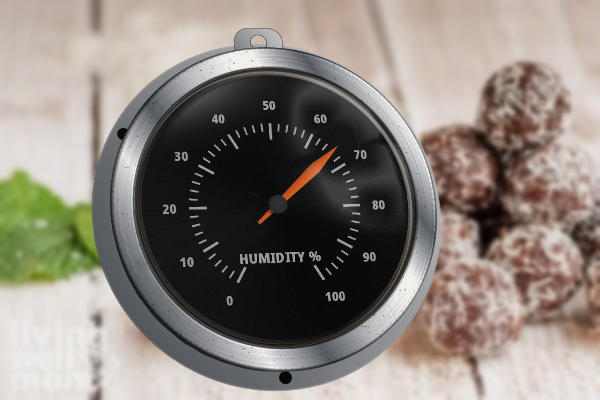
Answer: 66 %
